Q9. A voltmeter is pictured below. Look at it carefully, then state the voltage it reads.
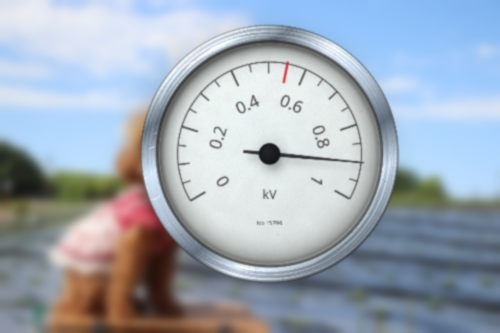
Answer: 0.9 kV
